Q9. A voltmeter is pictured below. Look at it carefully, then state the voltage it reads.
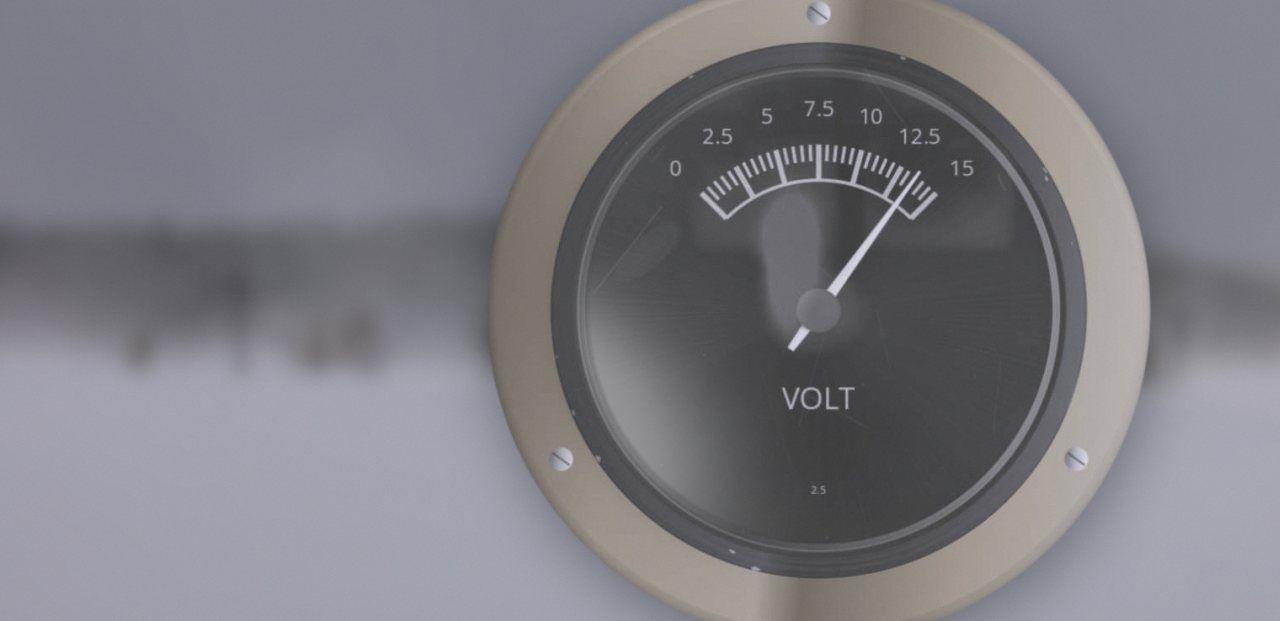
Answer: 13.5 V
